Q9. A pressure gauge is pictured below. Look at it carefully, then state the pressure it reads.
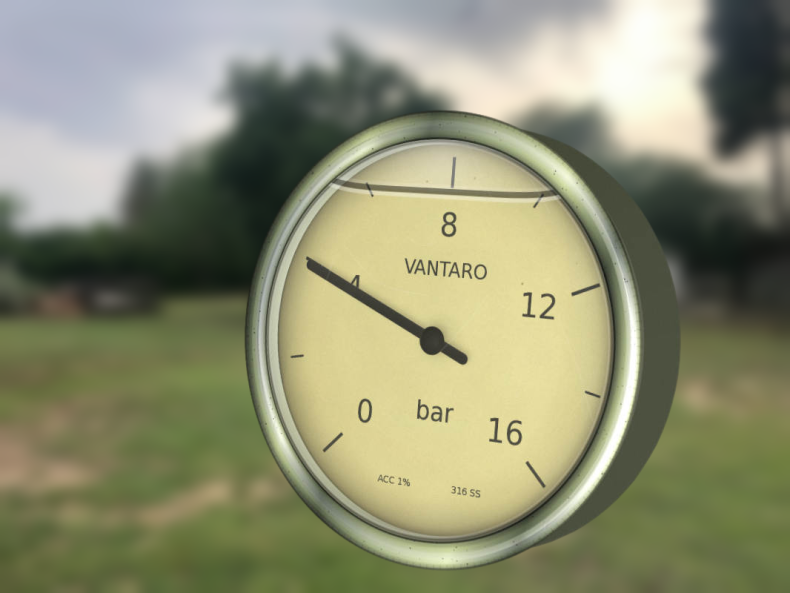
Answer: 4 bar
